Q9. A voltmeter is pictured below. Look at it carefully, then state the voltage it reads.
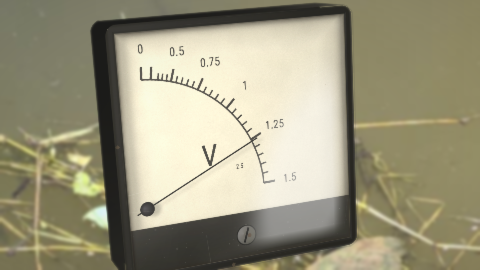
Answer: 1.25 V
